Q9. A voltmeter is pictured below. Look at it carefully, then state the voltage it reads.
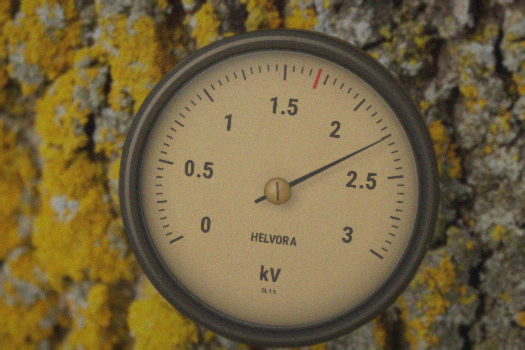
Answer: 2.25 kV
